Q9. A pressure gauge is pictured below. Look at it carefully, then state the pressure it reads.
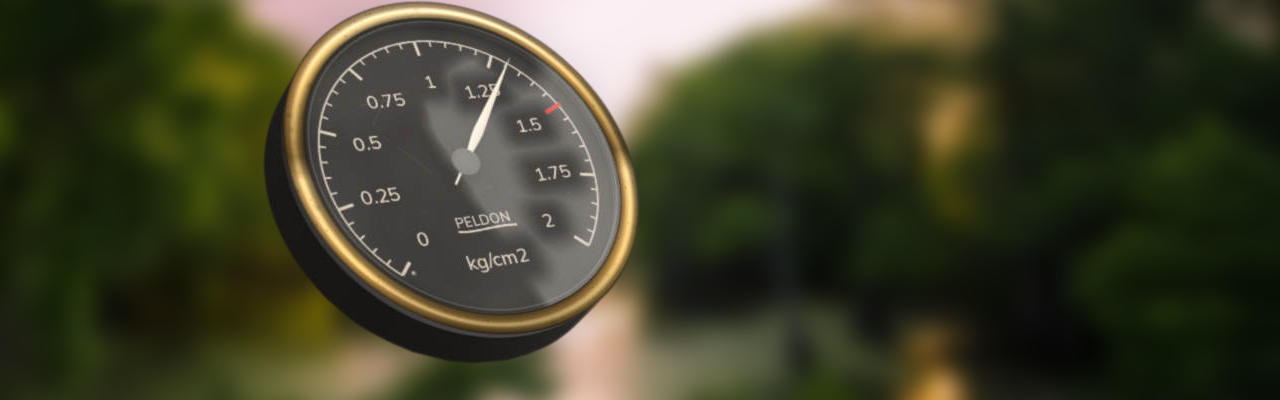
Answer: 1.3 kg/cm²
